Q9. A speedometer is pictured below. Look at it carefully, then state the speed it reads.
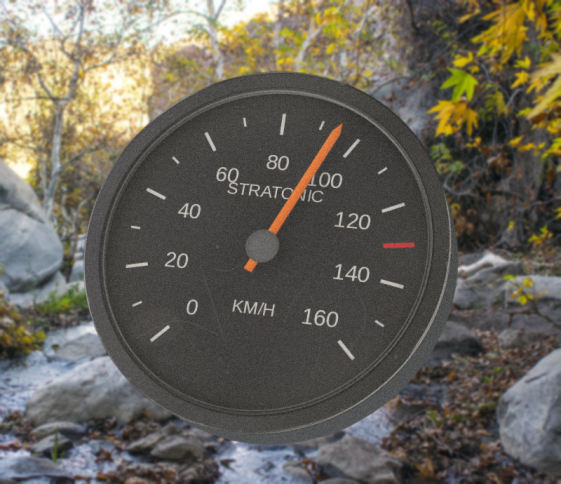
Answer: 95 km/h
